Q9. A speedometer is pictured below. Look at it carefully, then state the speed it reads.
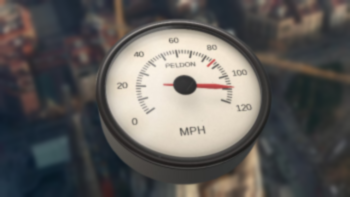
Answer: 110 mph
